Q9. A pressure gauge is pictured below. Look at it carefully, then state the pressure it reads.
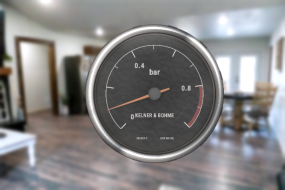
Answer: 0.1 bar
